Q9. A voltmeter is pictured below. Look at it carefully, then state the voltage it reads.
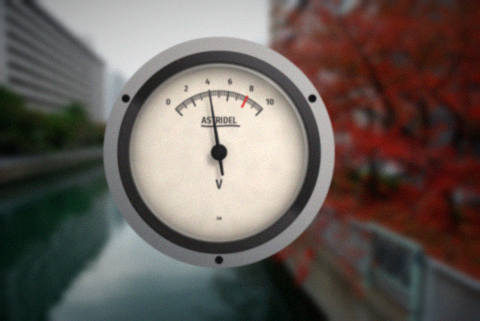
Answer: 4 V
